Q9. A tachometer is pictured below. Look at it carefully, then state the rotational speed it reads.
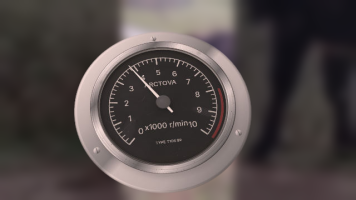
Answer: 3800 rpm
